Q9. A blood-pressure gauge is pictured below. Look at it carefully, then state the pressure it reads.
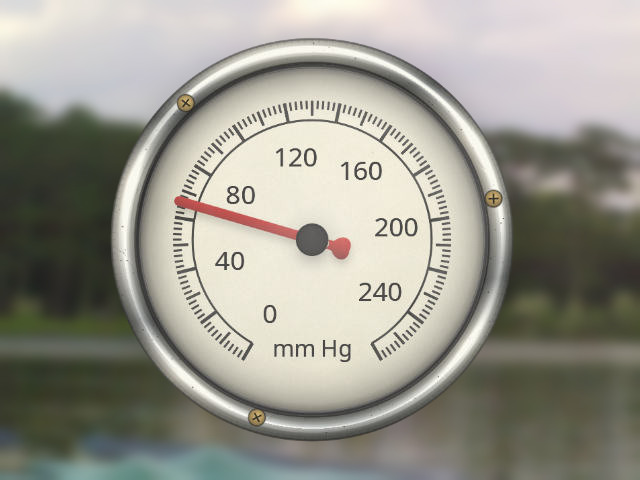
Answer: 66 mmHg
